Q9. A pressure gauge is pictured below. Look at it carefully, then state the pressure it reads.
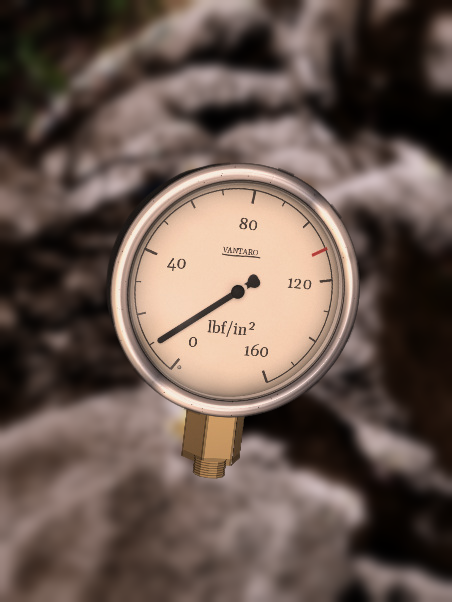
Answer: 10 psi
